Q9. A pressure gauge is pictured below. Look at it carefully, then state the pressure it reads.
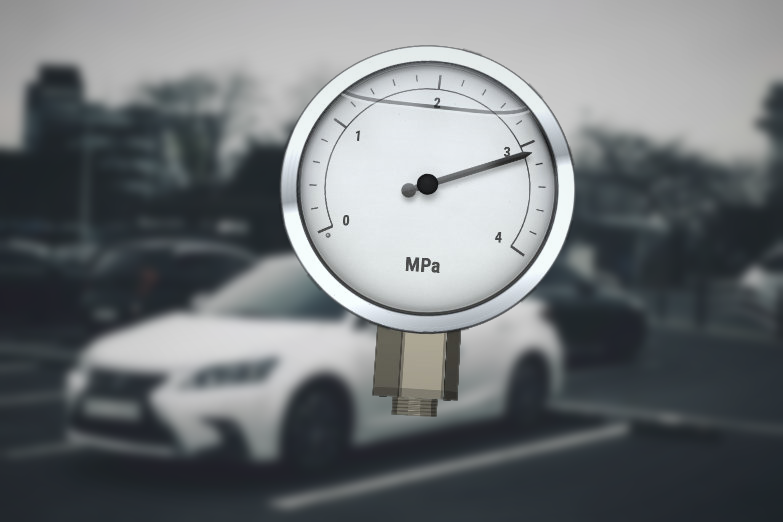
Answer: 3.1 MPa
